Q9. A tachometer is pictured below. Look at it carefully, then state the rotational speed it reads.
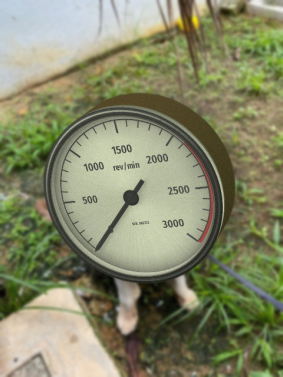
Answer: 0 rpm
